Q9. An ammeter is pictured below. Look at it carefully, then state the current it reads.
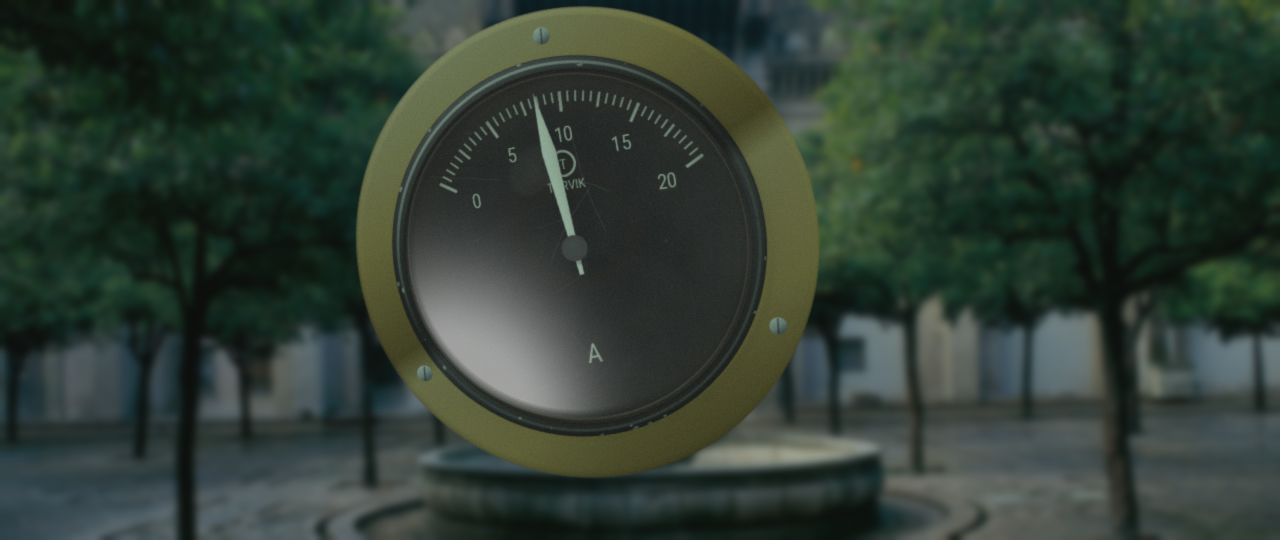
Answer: 8.5 A
